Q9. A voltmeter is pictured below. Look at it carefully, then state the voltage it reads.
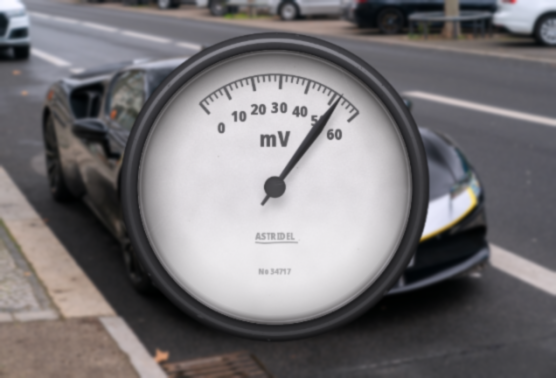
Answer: 52 mV
